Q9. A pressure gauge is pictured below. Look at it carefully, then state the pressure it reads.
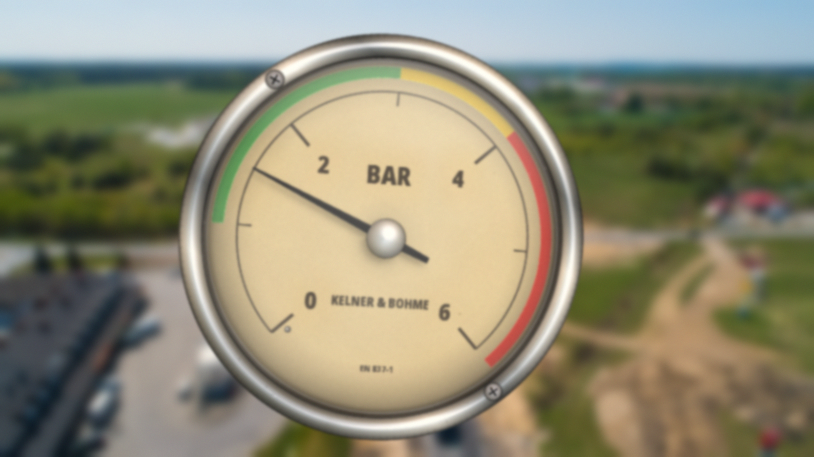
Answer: 1.5 bar
